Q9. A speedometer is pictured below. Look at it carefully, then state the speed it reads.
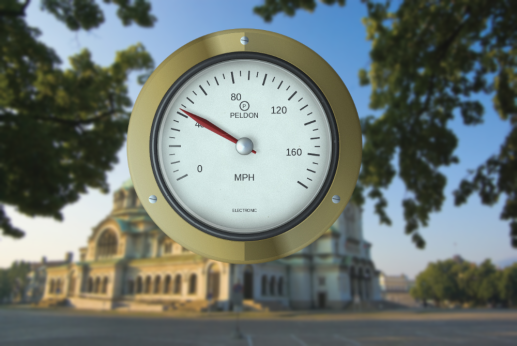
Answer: 42.5 mph
